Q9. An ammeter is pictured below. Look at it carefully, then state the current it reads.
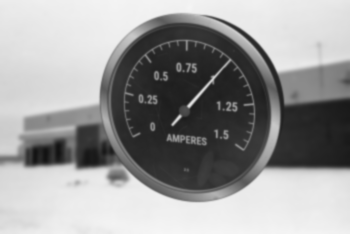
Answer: 1 A
